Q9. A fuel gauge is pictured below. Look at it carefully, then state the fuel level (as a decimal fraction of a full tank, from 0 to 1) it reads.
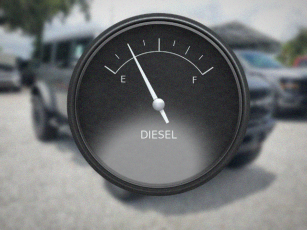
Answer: 0.25
